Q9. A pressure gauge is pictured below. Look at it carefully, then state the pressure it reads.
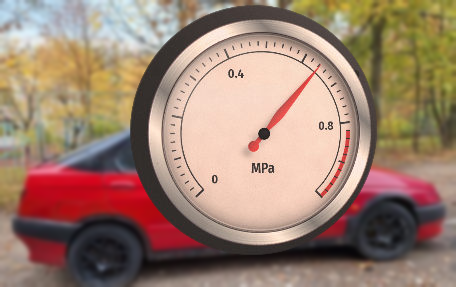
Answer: 0.64 MPa
